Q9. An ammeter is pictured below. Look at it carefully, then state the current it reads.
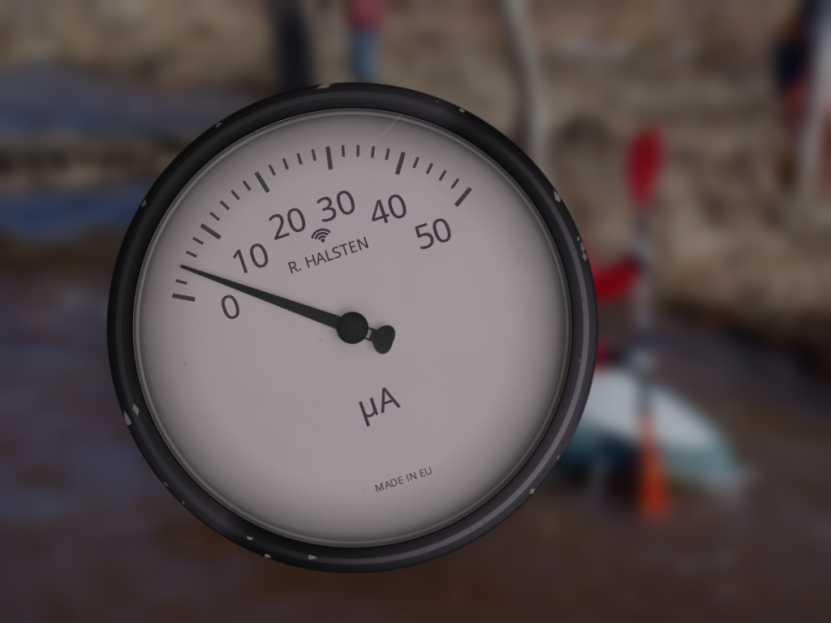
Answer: 4 µA
